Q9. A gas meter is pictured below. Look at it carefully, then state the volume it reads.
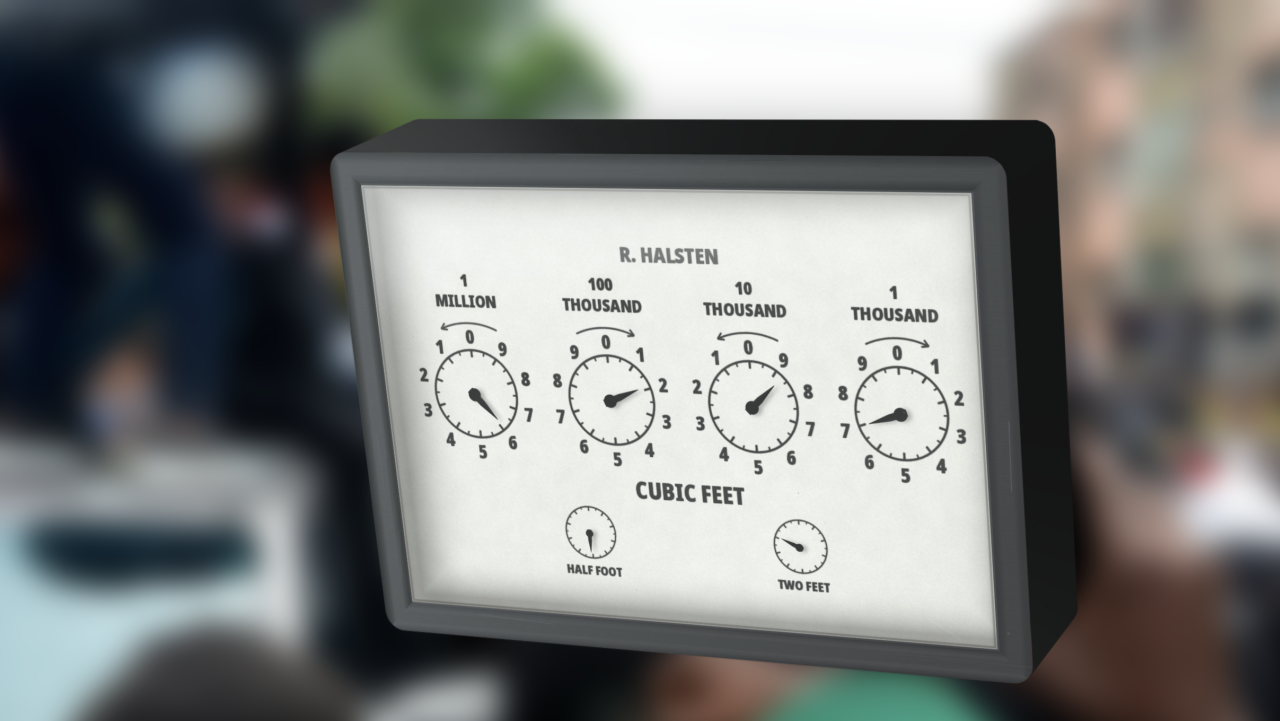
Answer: 618700 ft³
